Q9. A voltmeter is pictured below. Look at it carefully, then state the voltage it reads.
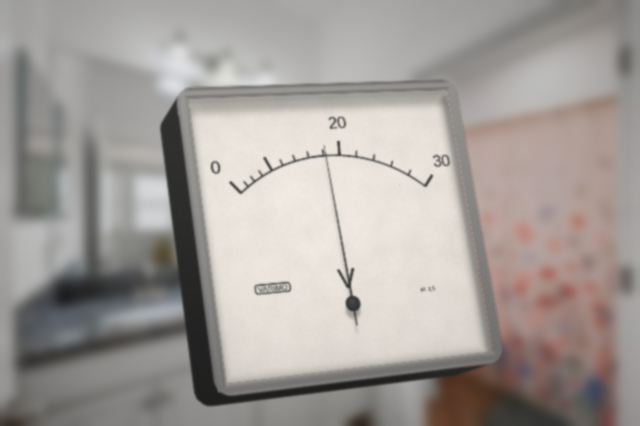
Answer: 18 V
